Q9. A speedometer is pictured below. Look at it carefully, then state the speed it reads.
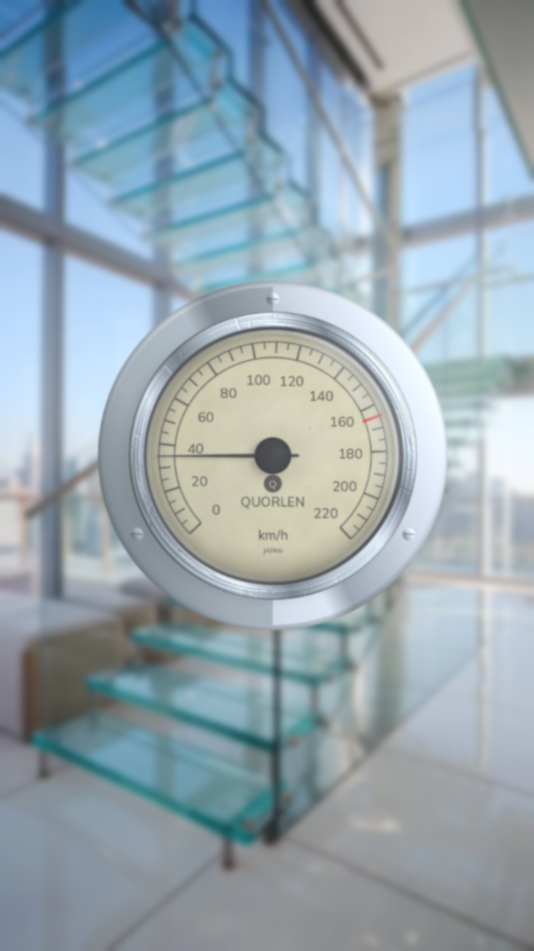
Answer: 35 km/h
